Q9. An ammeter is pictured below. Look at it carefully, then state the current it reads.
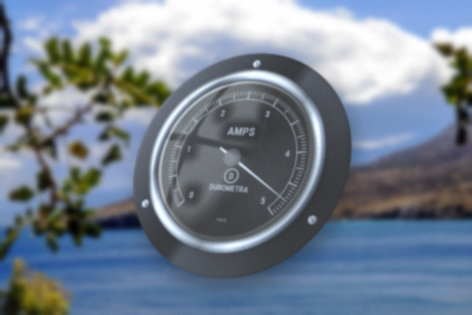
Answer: 4.75 A
